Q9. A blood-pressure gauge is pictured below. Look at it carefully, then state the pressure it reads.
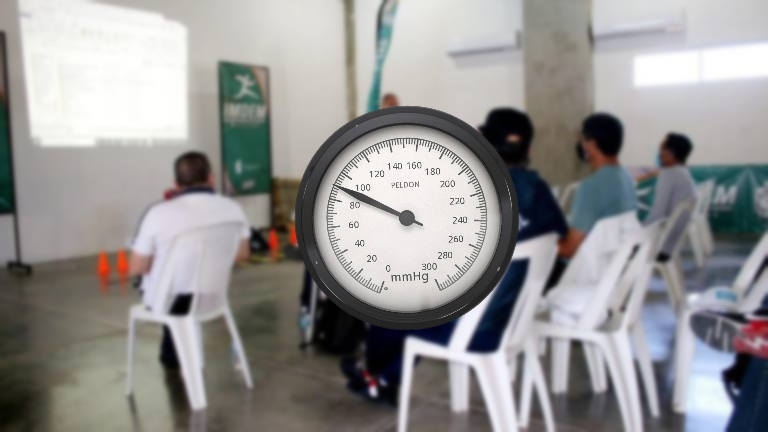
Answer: 90 mmHg
